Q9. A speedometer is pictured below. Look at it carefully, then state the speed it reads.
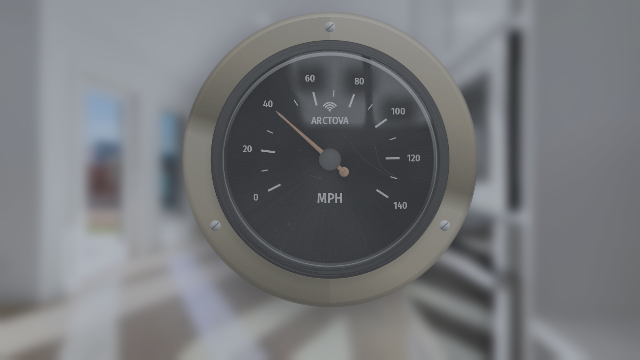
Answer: 40 mph
